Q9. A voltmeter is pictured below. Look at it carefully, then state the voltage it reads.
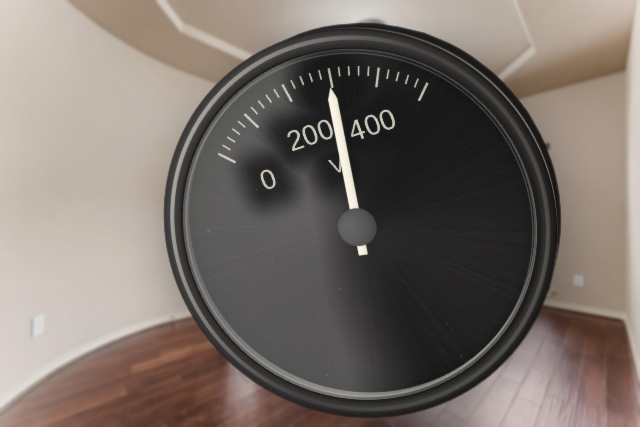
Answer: 300 V
